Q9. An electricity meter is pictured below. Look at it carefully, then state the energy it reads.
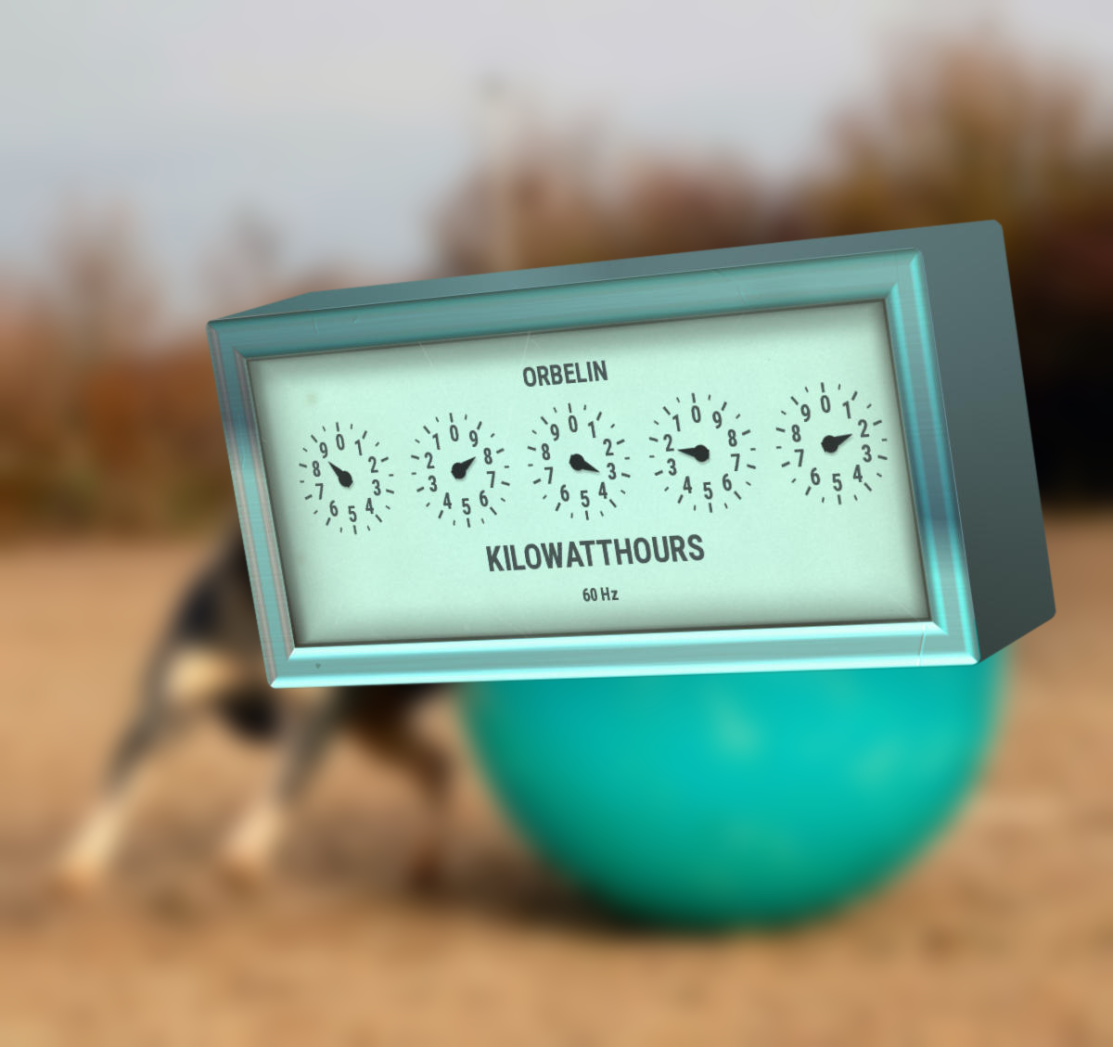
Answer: 88322 kWh
